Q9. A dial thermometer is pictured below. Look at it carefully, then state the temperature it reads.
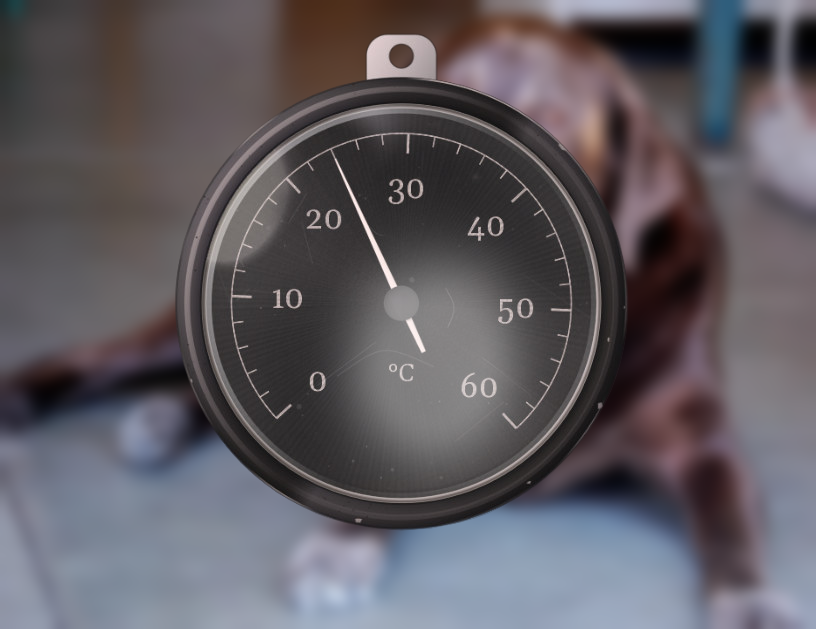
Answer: 24 °C
